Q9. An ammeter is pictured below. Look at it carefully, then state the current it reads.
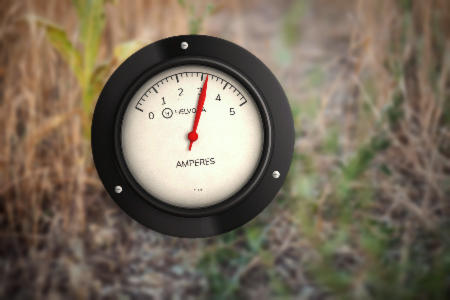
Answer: 3.2 A
